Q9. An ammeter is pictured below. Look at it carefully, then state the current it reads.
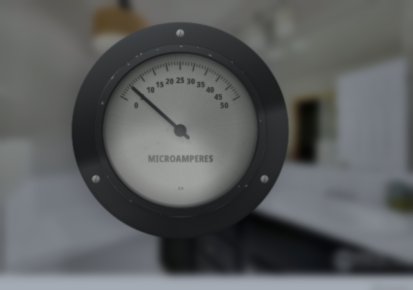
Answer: 5 µA
